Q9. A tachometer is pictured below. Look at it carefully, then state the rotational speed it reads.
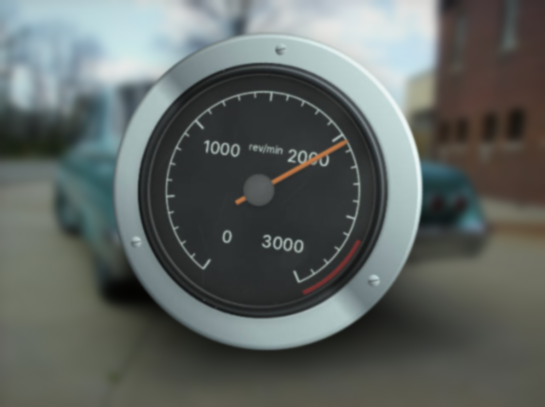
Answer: 2050 rpm
